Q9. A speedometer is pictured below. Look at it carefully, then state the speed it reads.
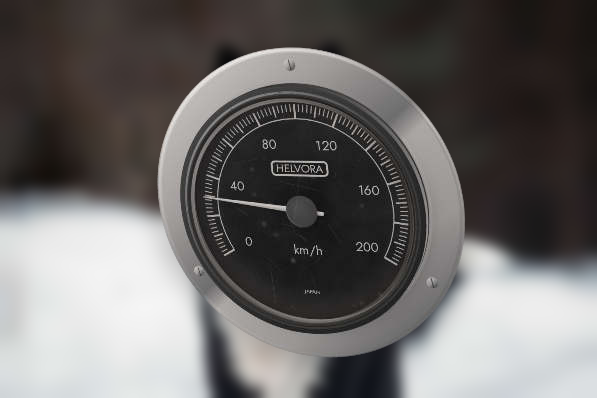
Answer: 30 km/h
